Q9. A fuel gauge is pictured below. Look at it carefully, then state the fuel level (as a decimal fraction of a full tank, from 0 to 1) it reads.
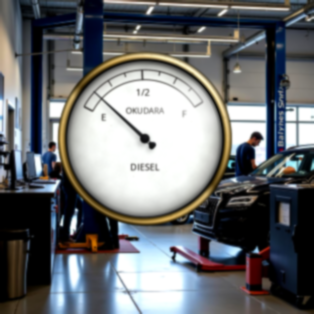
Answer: 0.125
